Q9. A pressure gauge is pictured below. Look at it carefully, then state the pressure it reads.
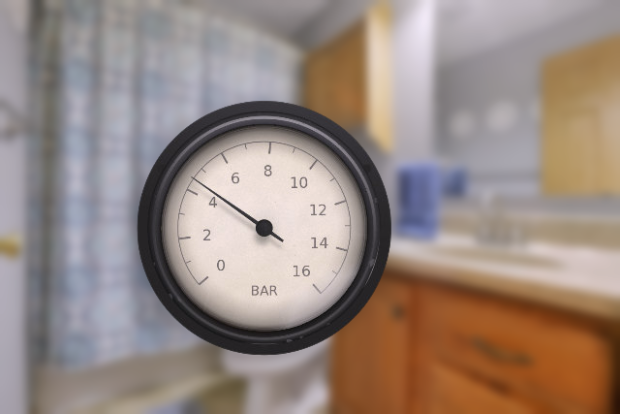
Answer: 4.5 bar
